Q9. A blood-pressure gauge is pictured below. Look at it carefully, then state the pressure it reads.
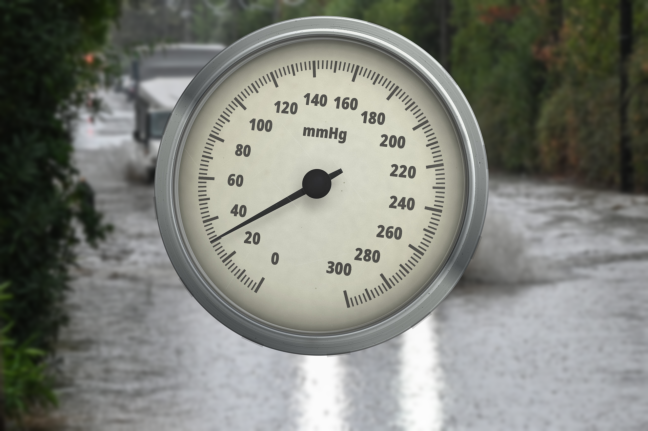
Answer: 30 mmHg
